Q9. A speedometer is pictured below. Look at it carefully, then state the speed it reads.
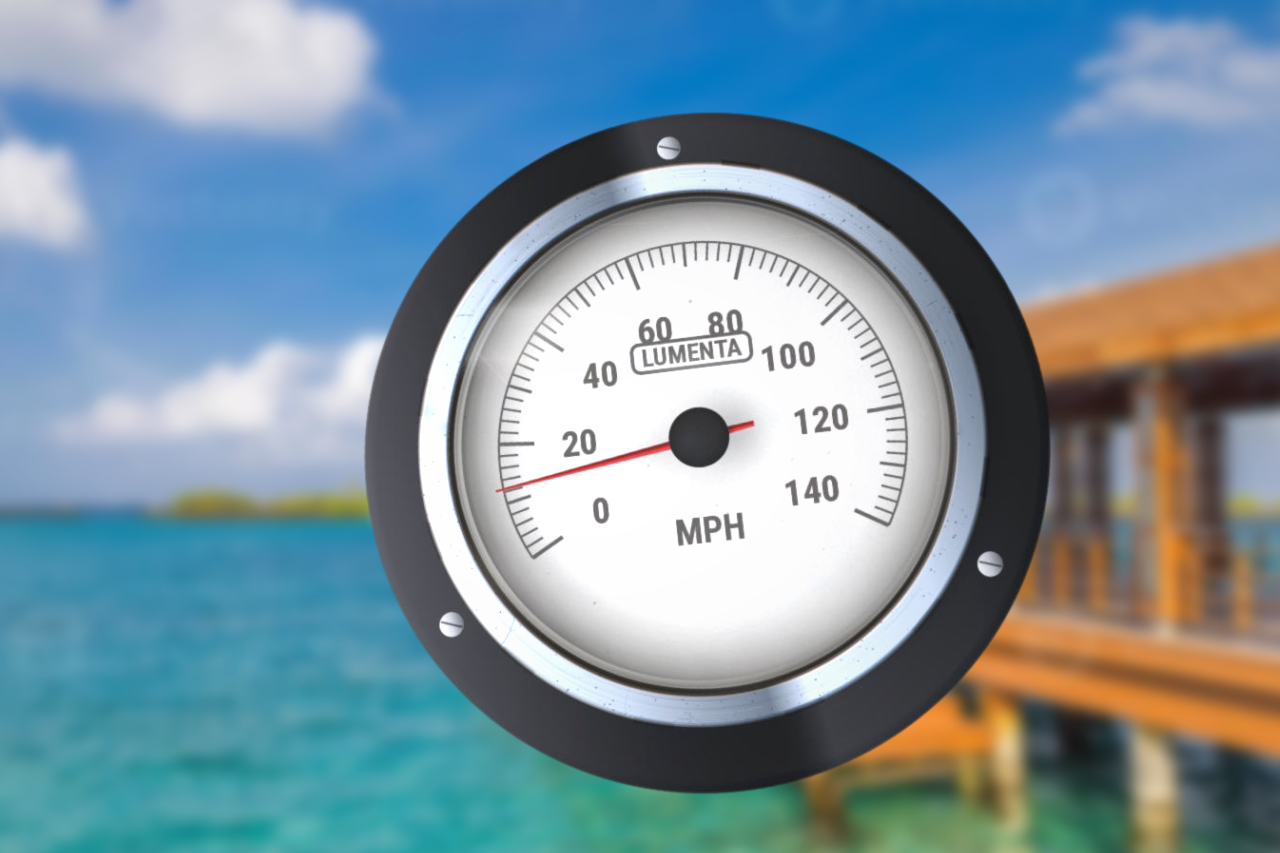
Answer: 12 mph
